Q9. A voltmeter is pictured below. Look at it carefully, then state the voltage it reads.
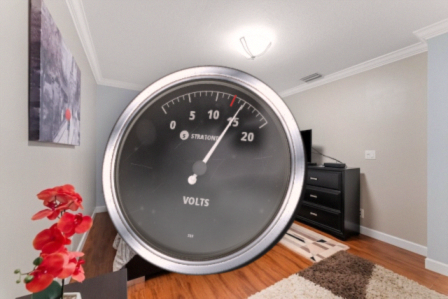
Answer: 15 V
